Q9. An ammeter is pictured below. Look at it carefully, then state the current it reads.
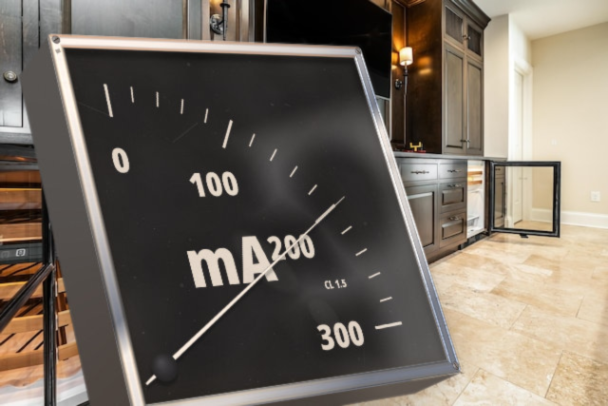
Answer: 200 mA
